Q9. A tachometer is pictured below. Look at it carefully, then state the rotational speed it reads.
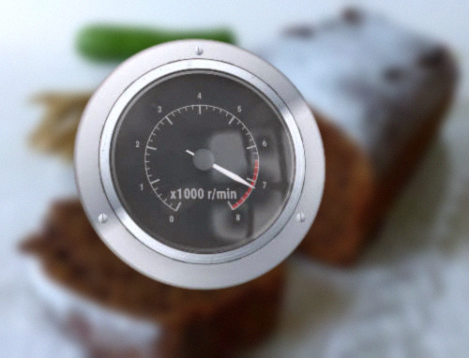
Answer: 7200 rpm
